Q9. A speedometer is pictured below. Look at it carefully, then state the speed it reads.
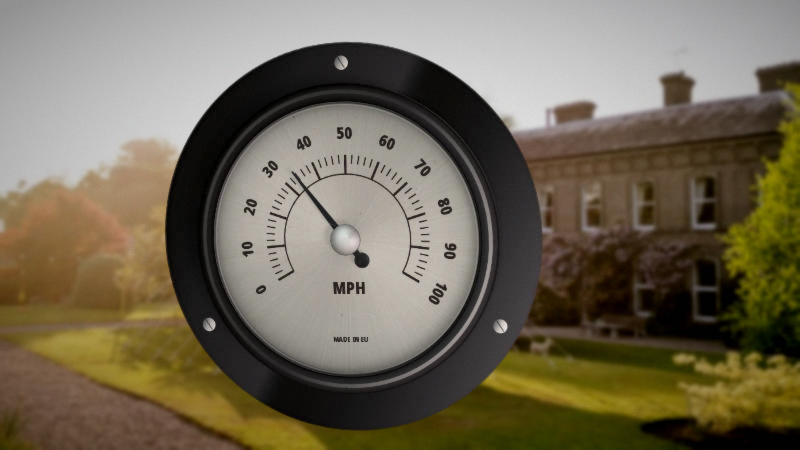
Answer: 34 mph
